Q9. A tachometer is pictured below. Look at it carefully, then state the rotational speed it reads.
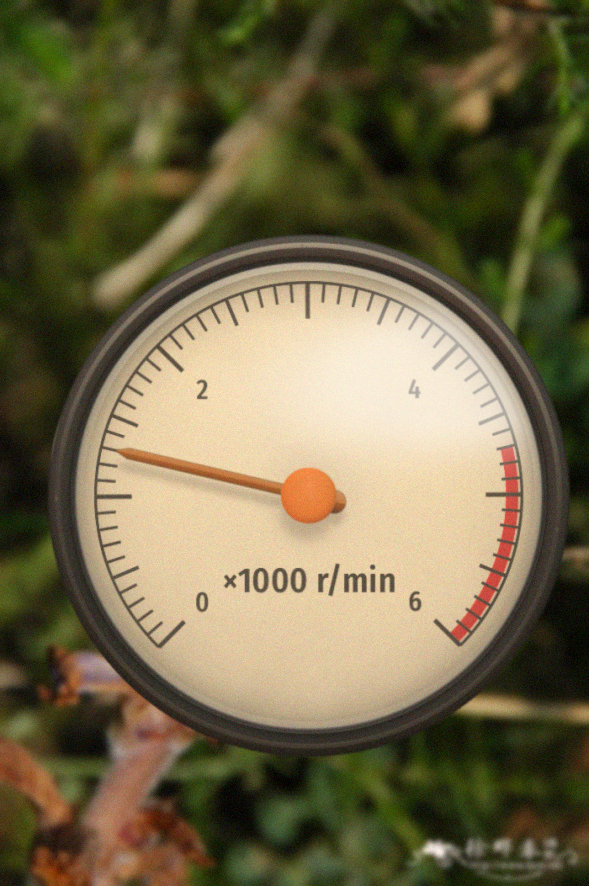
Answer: 1300 rpm
